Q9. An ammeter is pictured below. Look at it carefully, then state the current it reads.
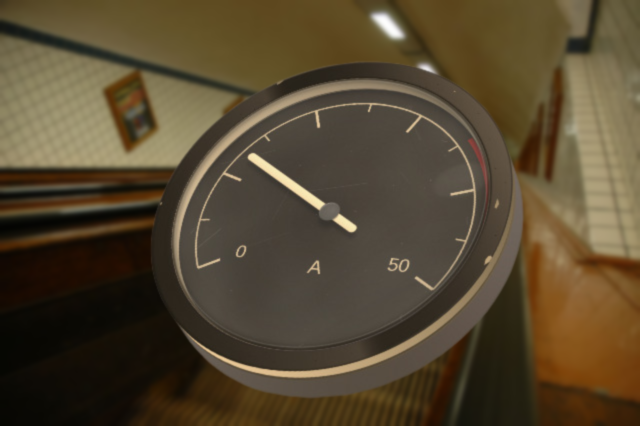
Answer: 12.5 A
